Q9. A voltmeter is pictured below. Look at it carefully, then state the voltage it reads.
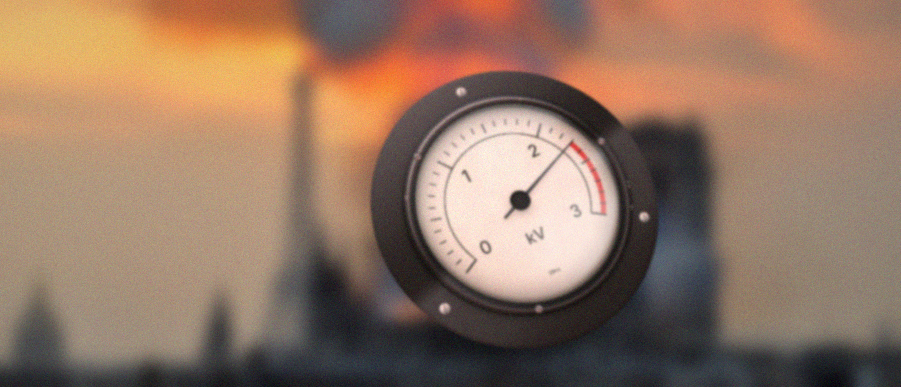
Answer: 2.3 kV
